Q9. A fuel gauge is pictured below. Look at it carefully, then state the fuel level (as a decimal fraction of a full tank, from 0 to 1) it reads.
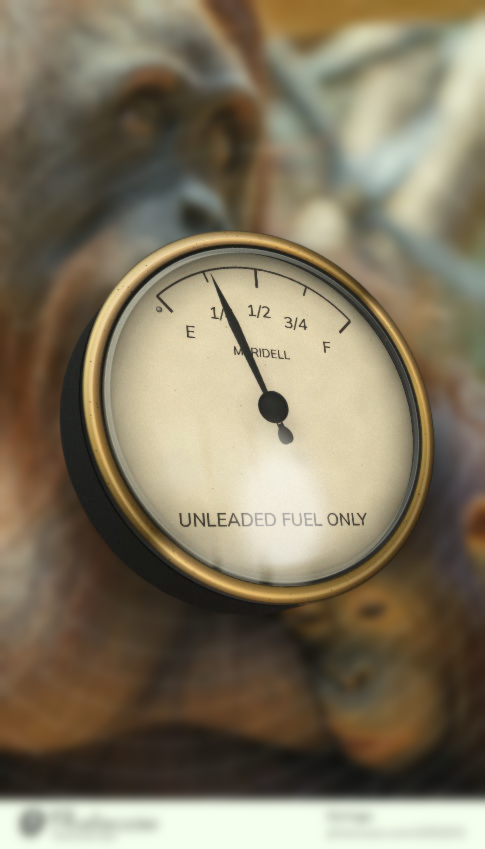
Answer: 0.25
